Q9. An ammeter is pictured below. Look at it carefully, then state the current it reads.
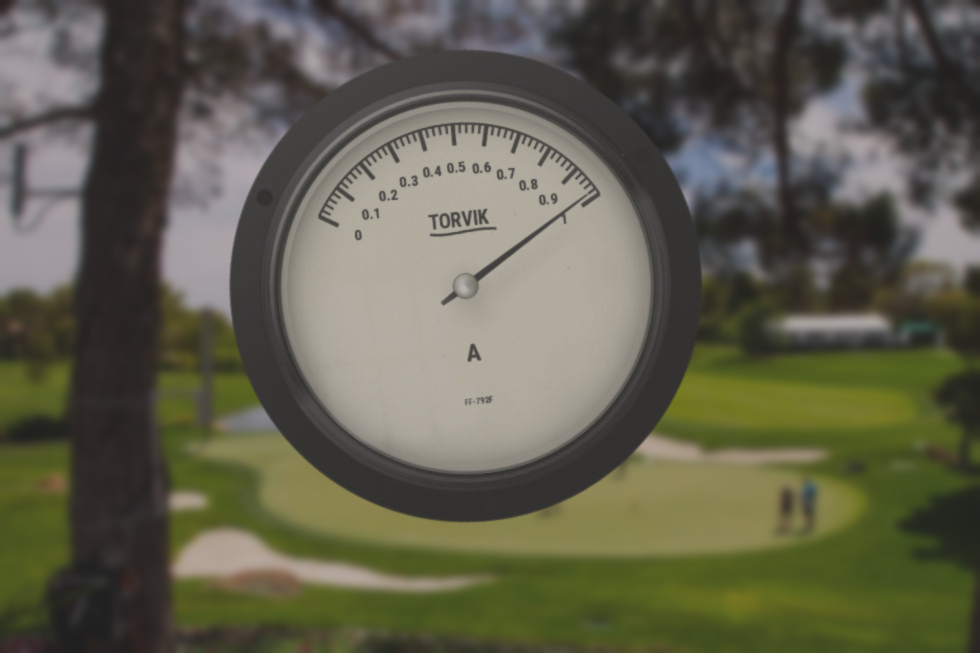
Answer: 0.98 A
